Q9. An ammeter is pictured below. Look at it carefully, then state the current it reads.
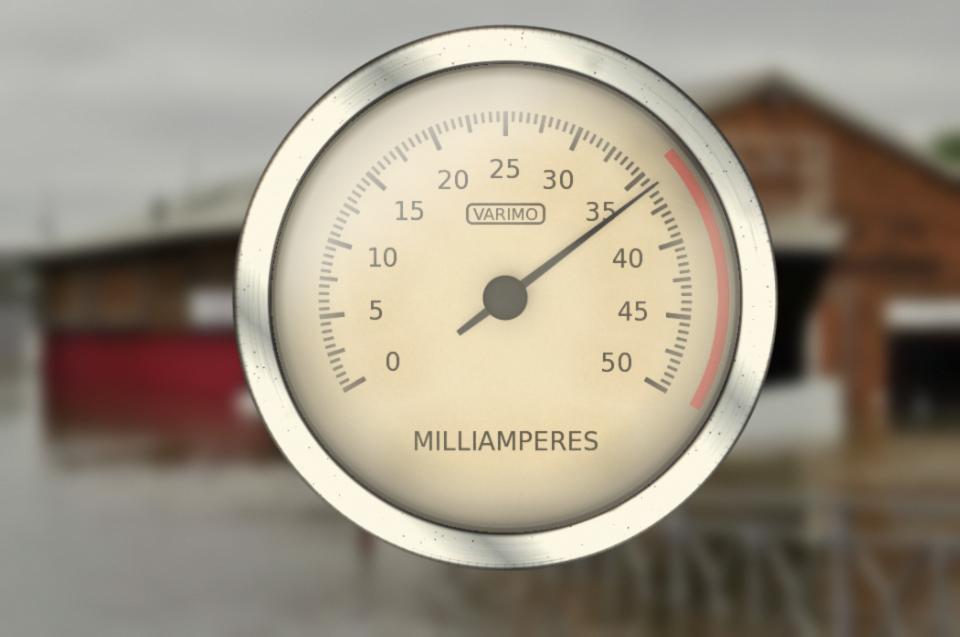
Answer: 36 mA
